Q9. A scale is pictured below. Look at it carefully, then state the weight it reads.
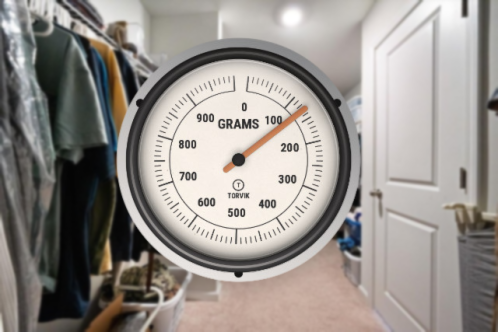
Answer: 130 g
